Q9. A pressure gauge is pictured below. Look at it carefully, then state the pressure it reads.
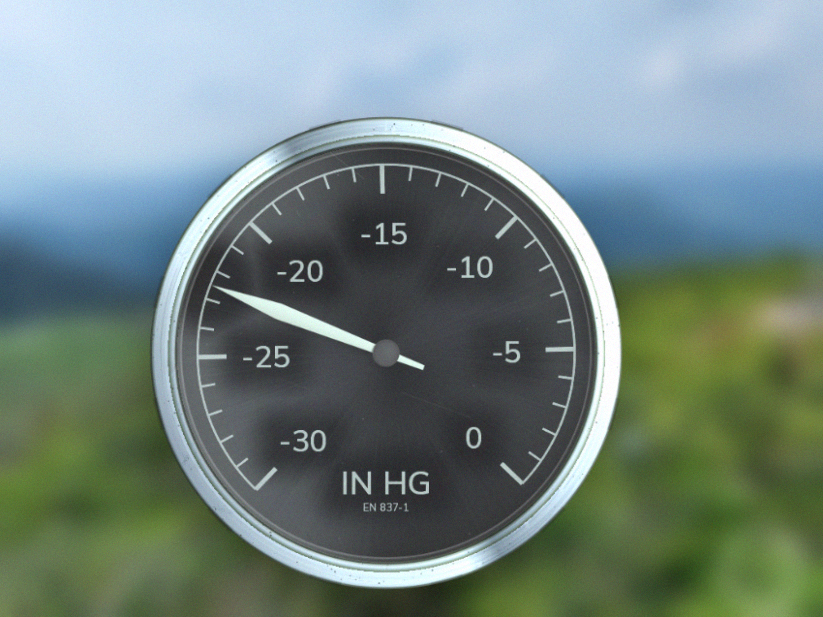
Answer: -22.5 inHg
